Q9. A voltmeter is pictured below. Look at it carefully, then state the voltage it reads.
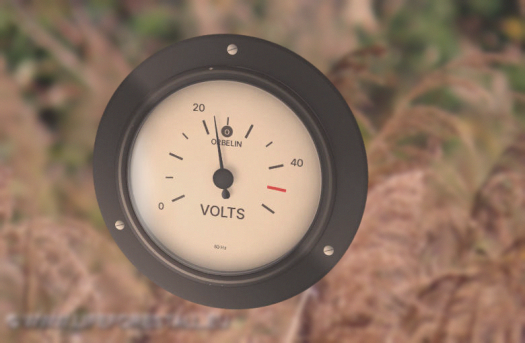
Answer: 22.5 V
